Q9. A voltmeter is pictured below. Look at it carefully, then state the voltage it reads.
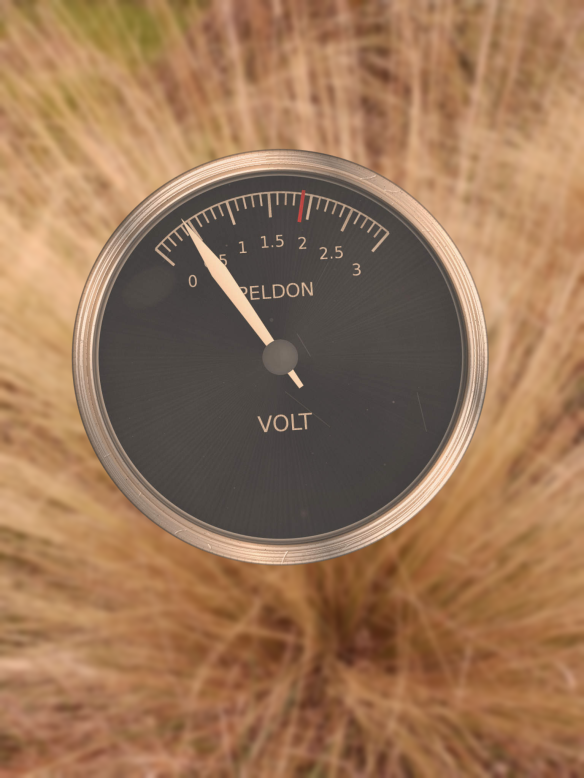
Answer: 0.45 V
